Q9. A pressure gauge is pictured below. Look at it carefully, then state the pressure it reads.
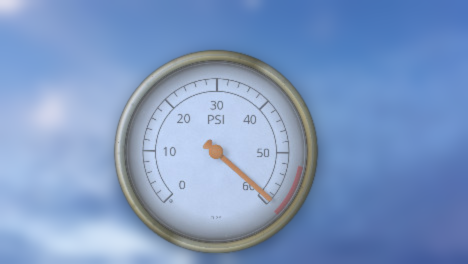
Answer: 59 psi
